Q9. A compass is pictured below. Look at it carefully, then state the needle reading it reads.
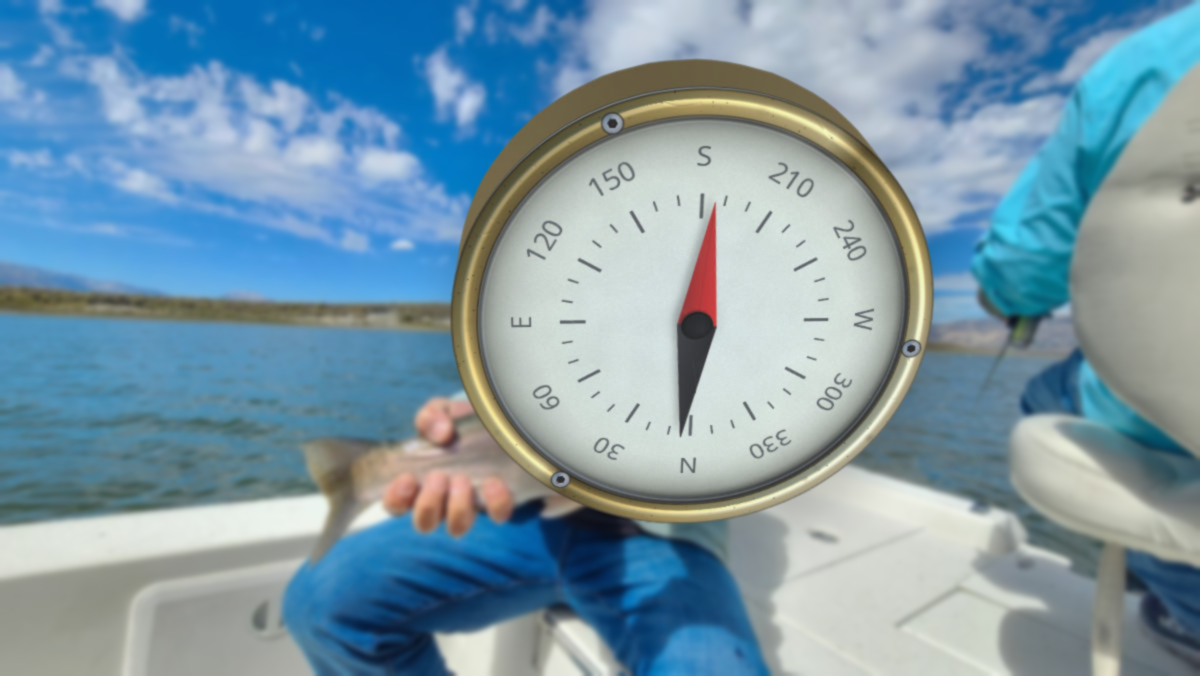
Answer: 185 °
